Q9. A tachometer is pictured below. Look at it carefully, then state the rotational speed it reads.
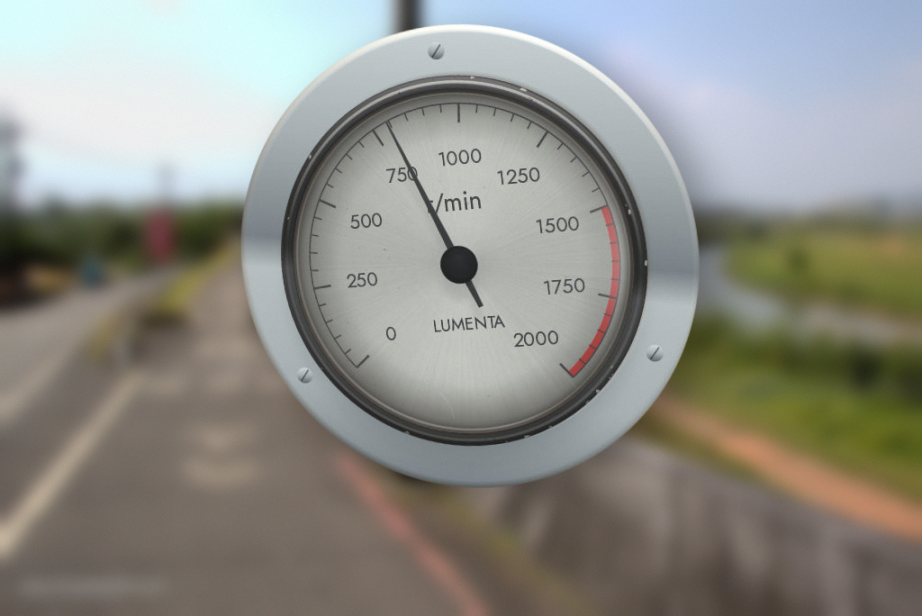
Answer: 800 rpm
